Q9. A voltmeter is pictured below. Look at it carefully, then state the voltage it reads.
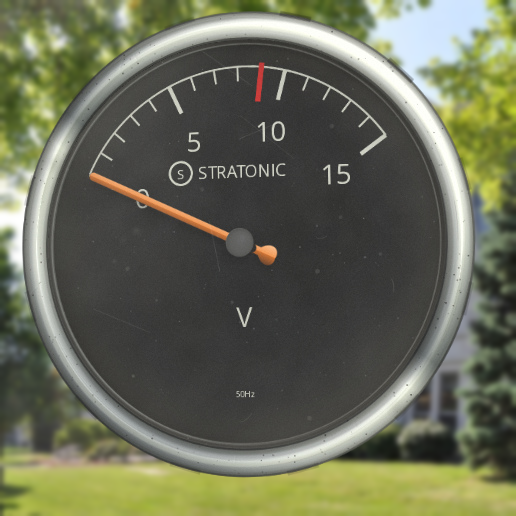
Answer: 0 V
